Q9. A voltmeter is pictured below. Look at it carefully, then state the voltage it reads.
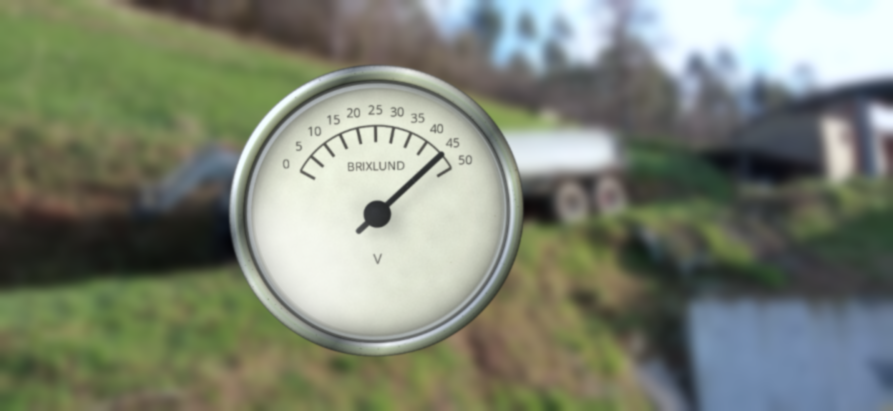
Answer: 45 V
